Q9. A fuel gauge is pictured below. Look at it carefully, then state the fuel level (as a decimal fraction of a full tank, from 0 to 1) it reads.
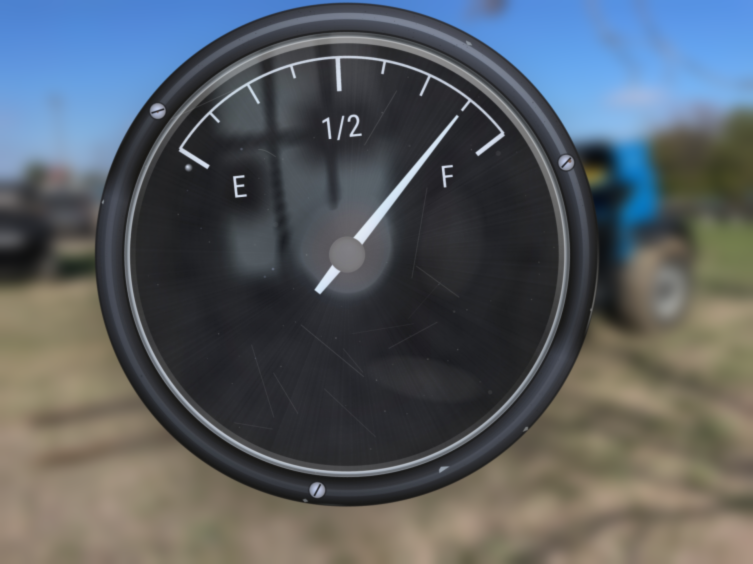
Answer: 0.875
